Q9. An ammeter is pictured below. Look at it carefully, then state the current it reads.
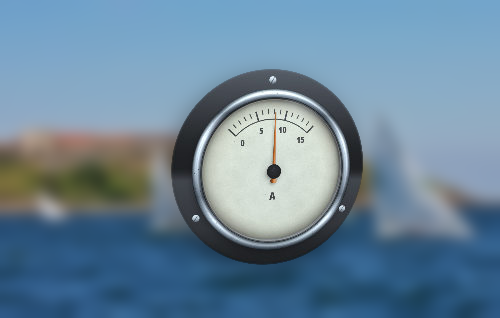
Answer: 8 A
